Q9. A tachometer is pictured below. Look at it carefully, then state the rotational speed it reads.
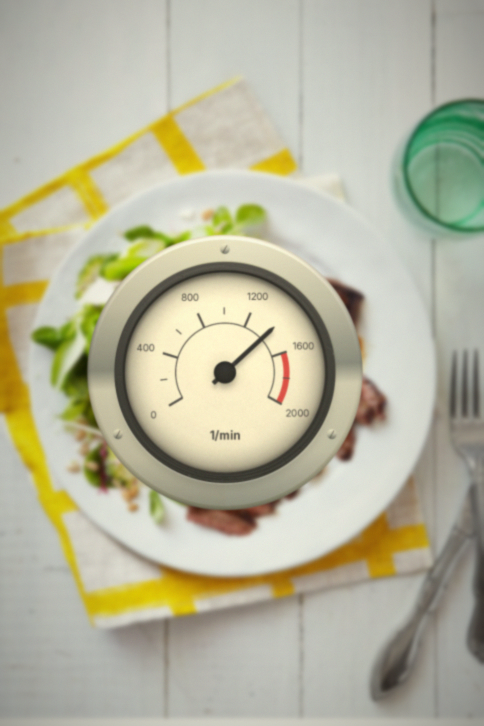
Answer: 1400 rpm
